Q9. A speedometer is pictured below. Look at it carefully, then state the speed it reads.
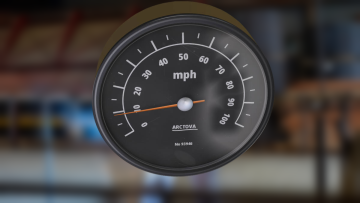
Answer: 10 mph
